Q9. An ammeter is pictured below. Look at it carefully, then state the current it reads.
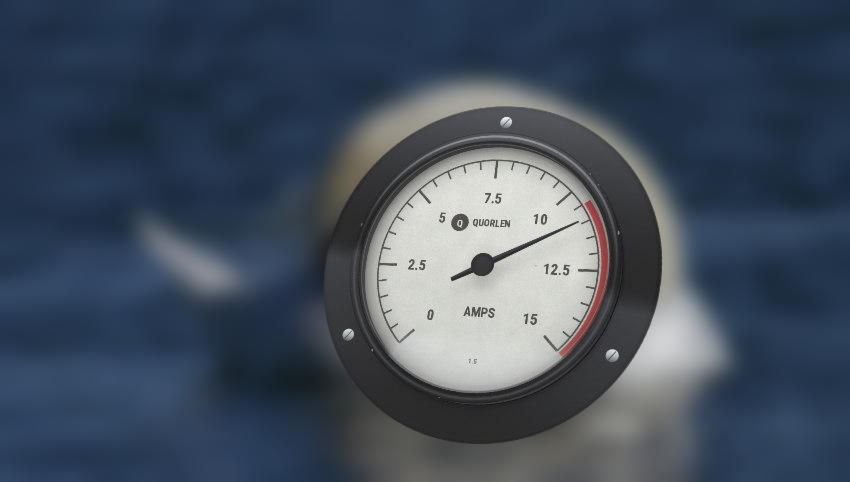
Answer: 11 A
